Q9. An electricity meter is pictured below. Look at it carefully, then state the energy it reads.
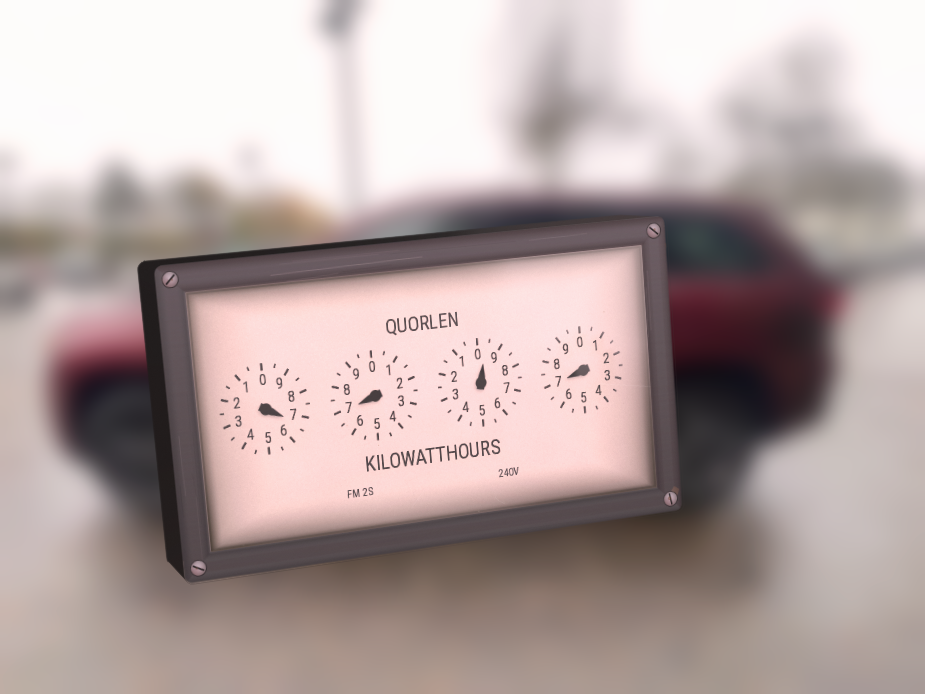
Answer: 6697 kWh
